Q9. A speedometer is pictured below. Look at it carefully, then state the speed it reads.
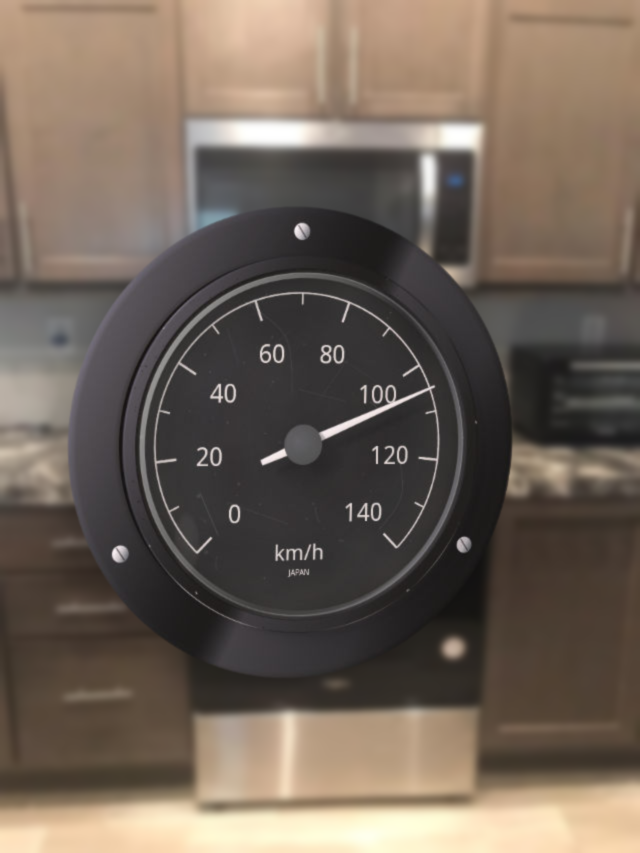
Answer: 105 km/h
